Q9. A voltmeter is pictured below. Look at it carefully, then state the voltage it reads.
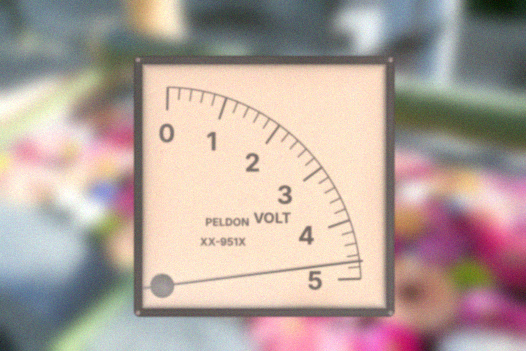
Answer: 4.7 V
